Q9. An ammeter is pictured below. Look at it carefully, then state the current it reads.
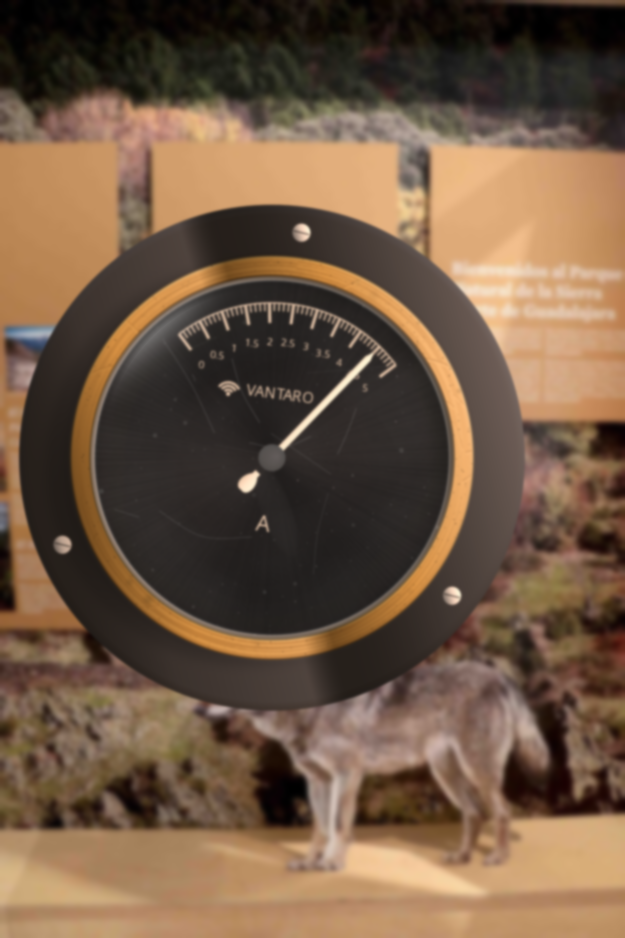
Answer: 4.5 A
